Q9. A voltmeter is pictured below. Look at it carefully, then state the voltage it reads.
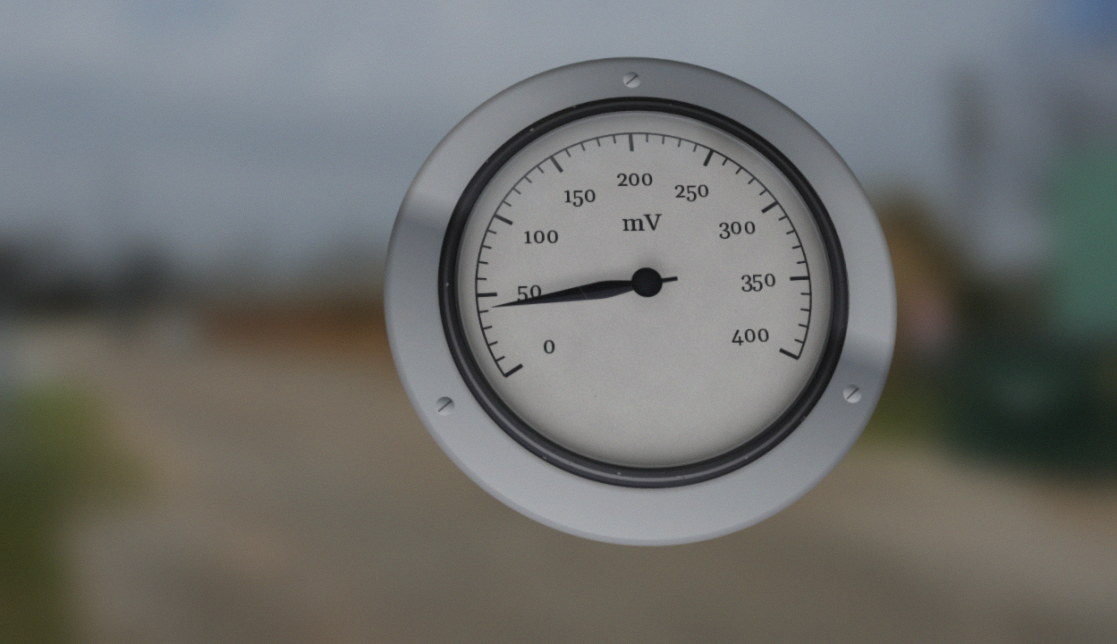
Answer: 40 mV
